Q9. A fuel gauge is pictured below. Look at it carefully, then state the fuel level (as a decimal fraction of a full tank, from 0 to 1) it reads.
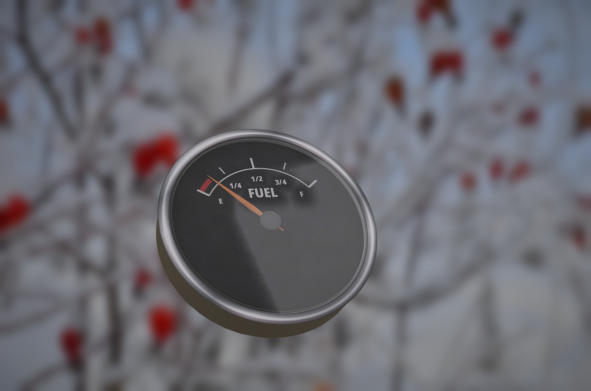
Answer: 0.125
